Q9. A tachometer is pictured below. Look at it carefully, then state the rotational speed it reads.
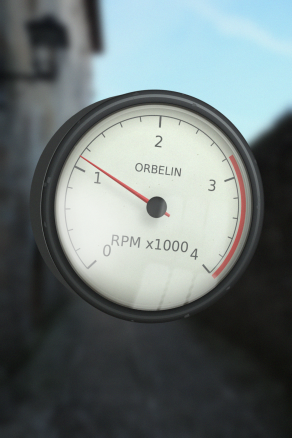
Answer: 1100 rpm
